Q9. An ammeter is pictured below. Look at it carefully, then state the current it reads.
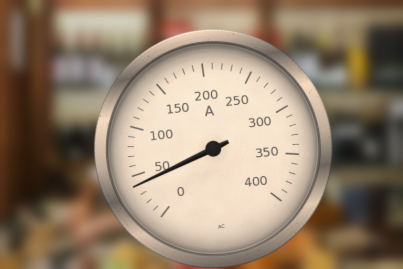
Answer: 40 A
